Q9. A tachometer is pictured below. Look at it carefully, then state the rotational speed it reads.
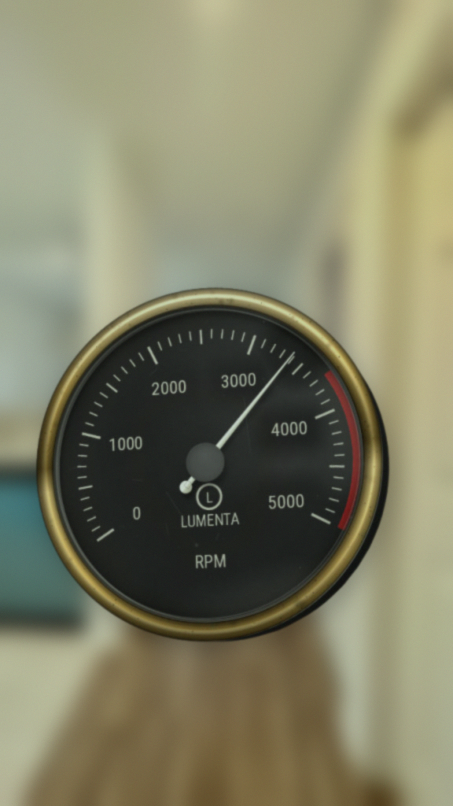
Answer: 3400 rpm
